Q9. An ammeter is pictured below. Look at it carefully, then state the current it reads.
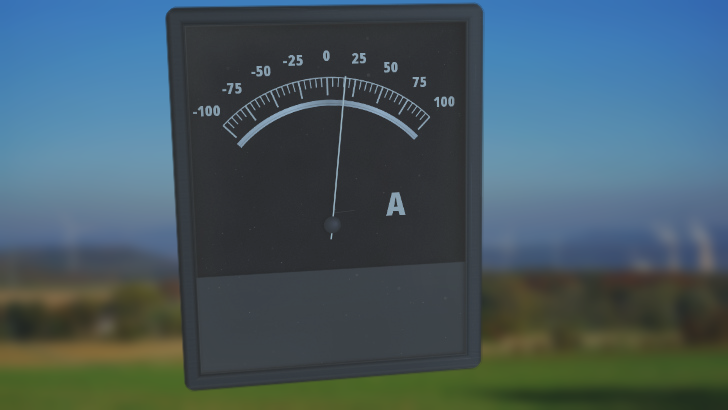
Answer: 15 A
